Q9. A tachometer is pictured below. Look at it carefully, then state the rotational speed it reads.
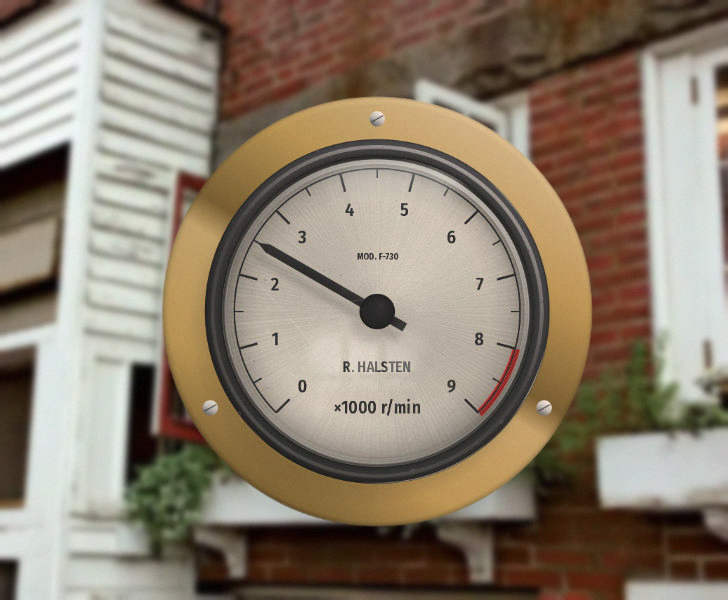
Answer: 2500 rpm
